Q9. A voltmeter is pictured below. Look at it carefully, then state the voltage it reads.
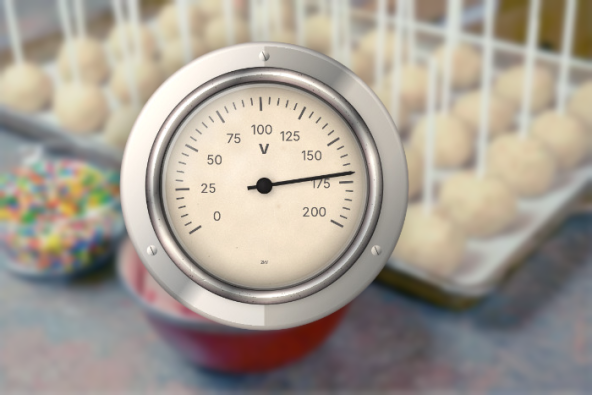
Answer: 170 V
